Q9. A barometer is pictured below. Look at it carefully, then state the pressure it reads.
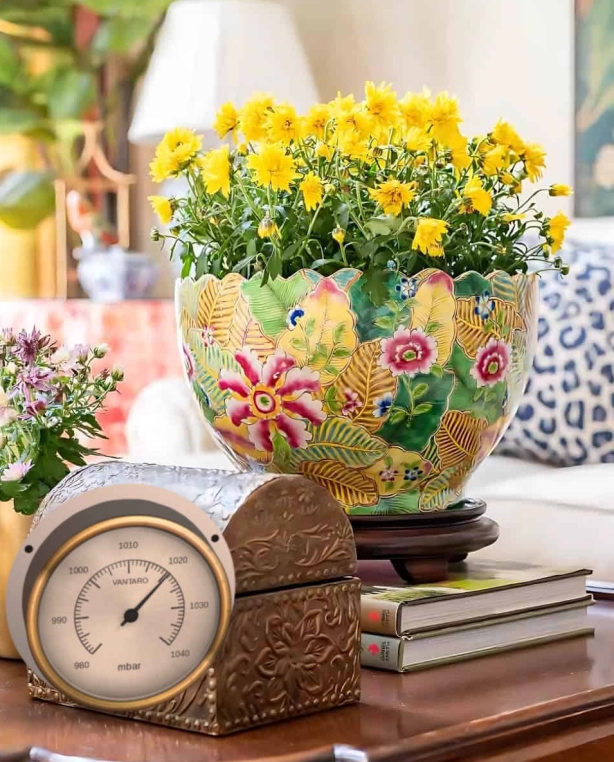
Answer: 1020 mbar
